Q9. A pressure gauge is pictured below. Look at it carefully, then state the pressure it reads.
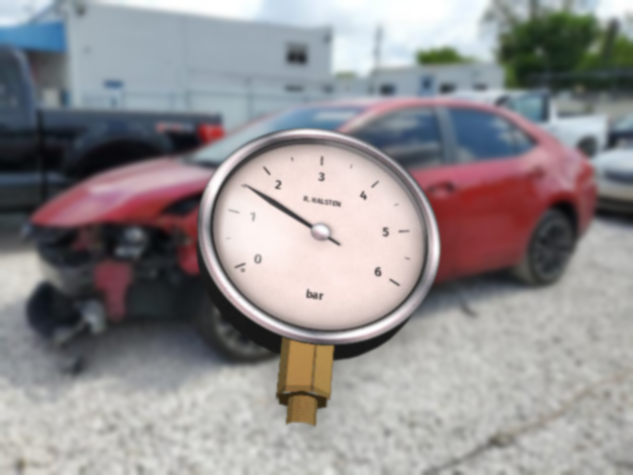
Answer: 1.5 bar
